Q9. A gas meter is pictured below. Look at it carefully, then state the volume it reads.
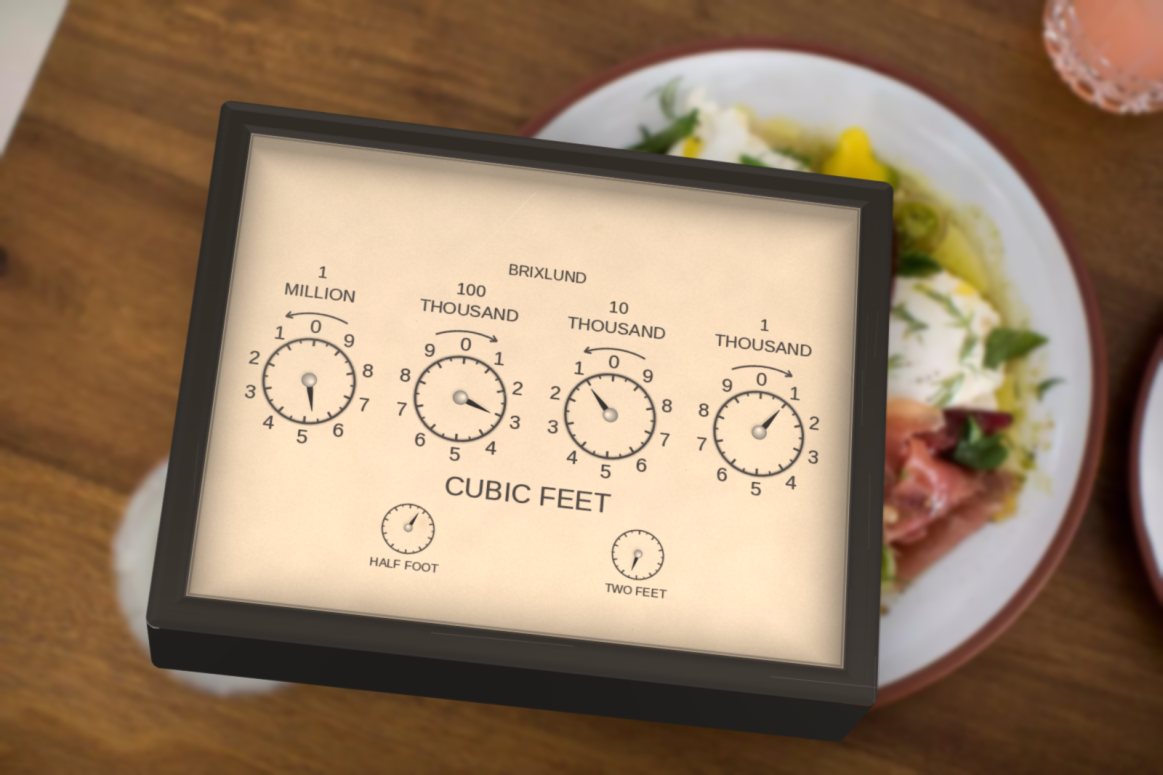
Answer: 531100 ft³
